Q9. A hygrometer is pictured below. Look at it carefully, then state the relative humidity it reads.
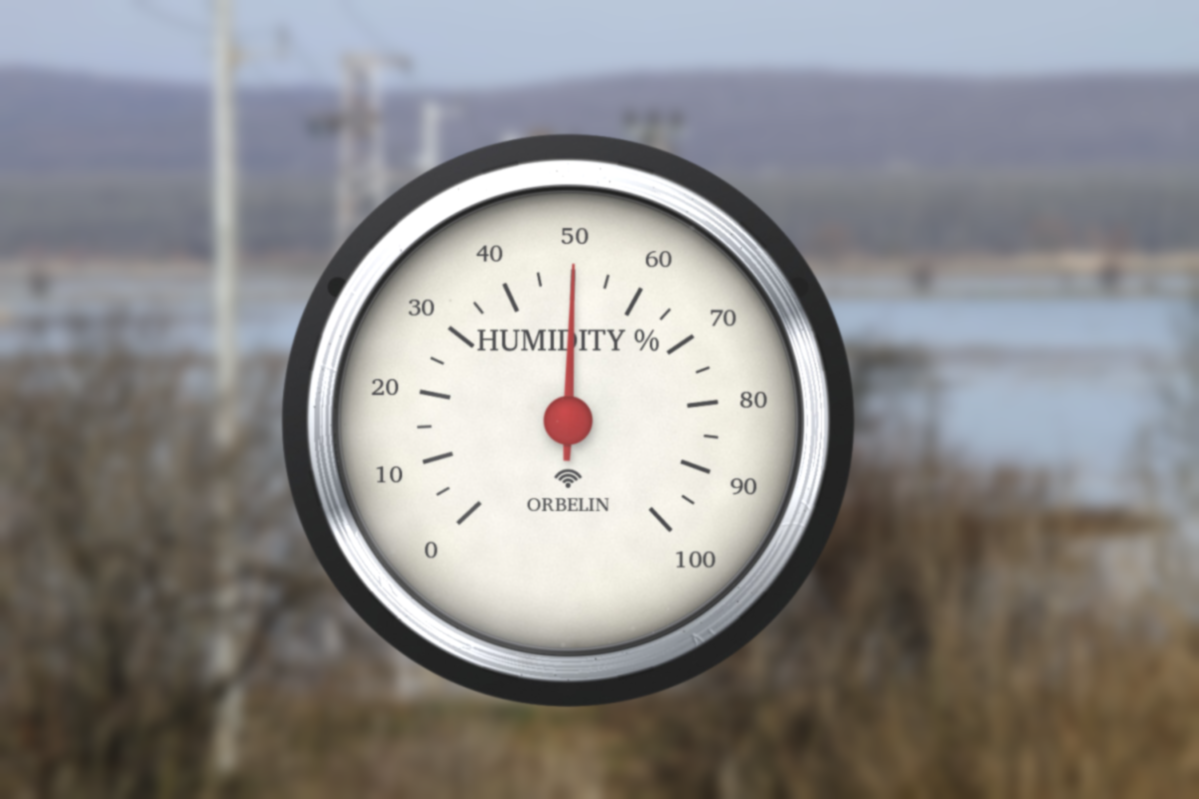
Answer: 50 %
